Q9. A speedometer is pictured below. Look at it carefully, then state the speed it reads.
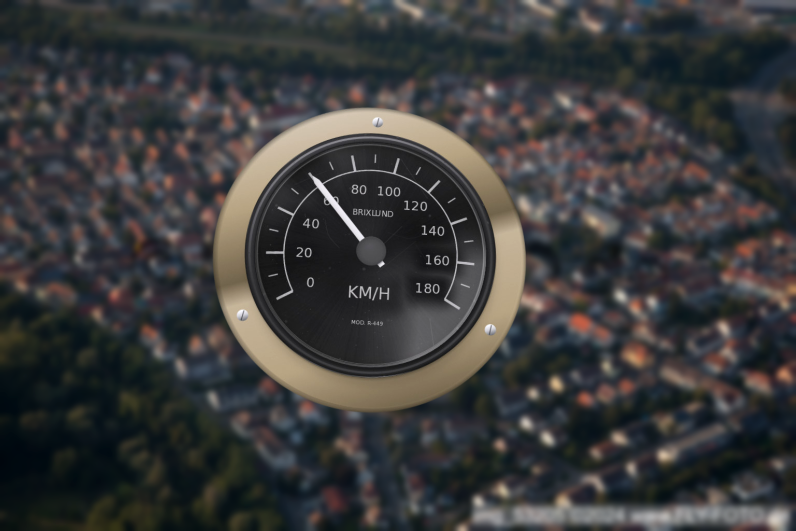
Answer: 60 km/h
